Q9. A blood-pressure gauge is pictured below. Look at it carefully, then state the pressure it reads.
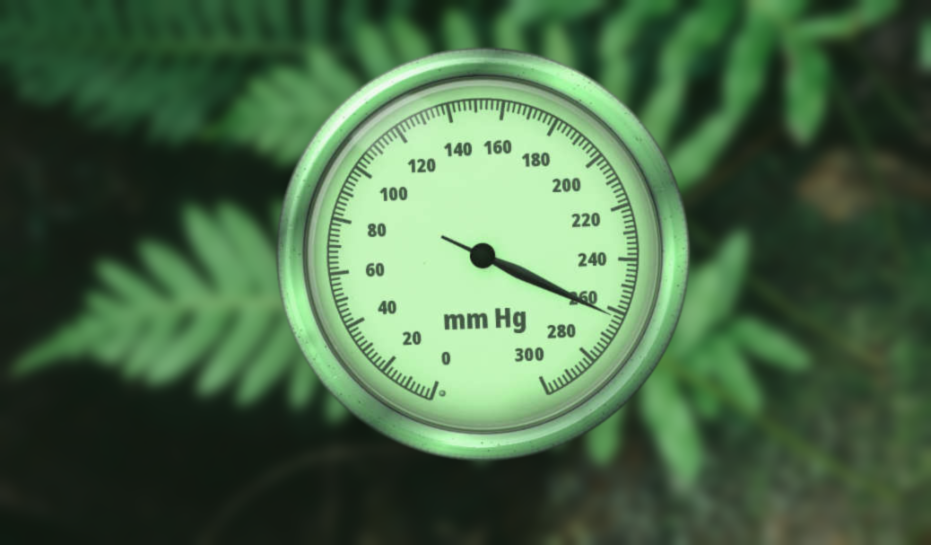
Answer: 262 mmHg
